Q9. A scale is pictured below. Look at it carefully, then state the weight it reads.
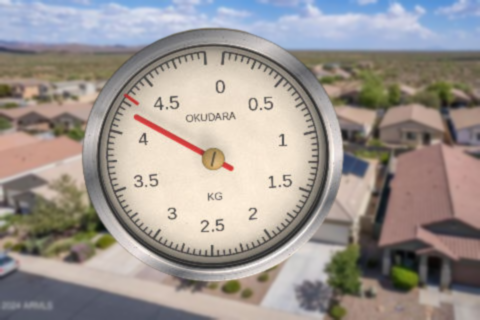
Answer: 4.2 kg
